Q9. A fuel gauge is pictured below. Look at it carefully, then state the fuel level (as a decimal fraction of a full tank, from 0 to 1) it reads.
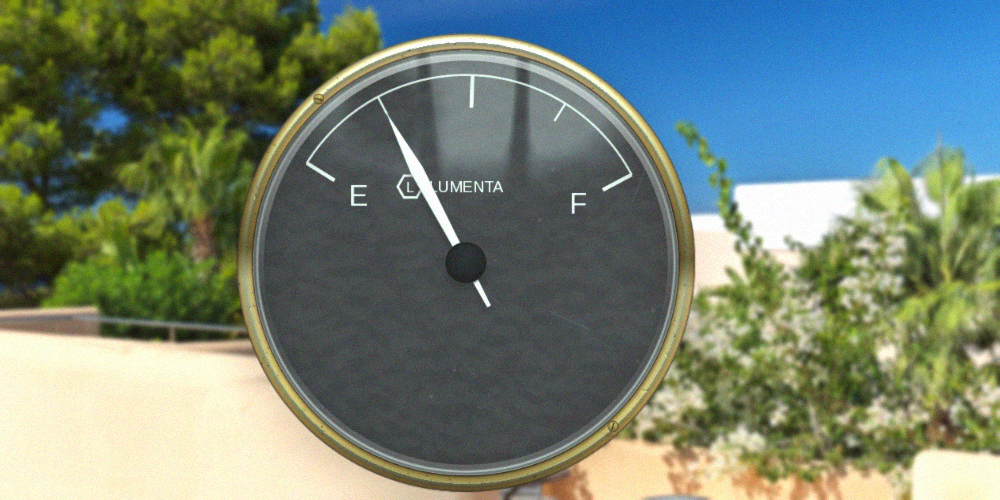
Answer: 0.25
